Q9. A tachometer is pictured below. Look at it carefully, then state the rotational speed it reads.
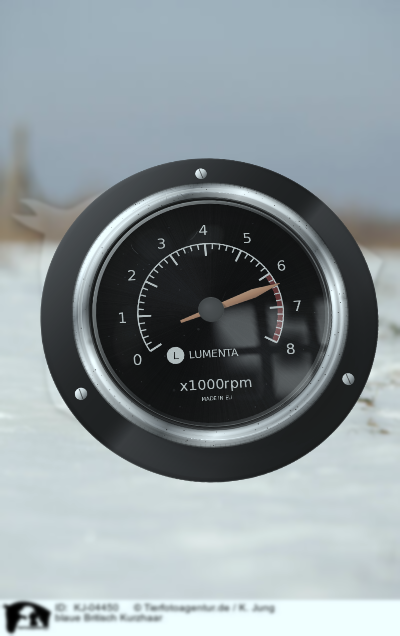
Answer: 6400 rpm
